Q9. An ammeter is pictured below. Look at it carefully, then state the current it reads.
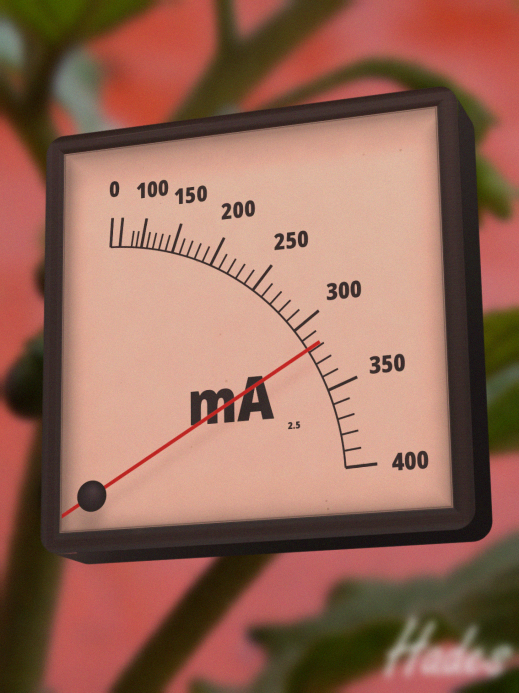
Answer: 320 mA
